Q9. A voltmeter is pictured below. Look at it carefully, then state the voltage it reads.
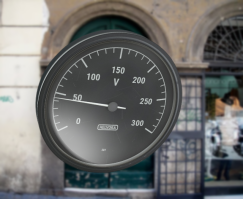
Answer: 45 V
